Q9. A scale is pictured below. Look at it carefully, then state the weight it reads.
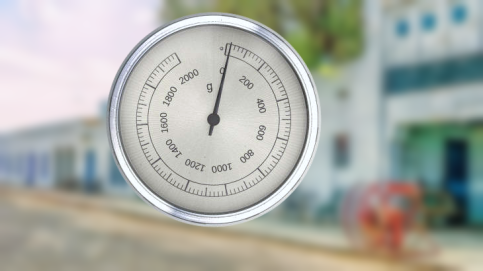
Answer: 20 g
